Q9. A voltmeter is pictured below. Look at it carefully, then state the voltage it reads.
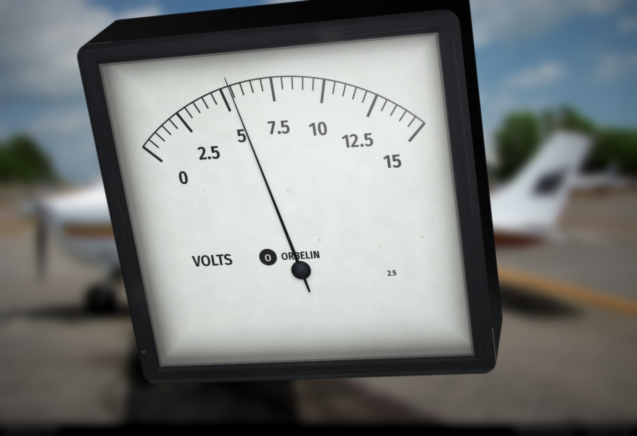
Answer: 5.5 V
